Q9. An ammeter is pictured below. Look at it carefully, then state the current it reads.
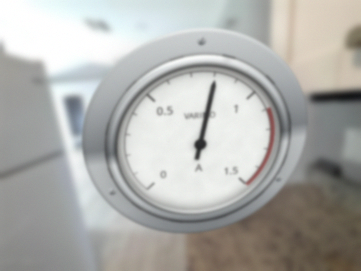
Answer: 0.8 A
